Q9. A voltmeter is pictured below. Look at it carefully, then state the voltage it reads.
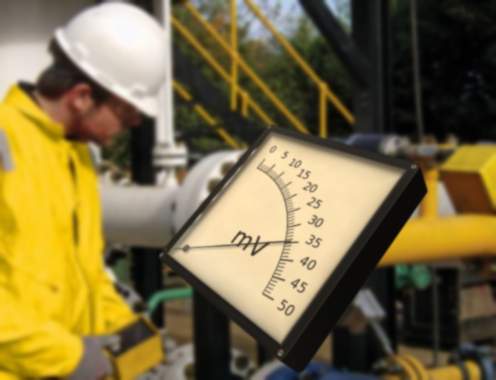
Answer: 35 mV
